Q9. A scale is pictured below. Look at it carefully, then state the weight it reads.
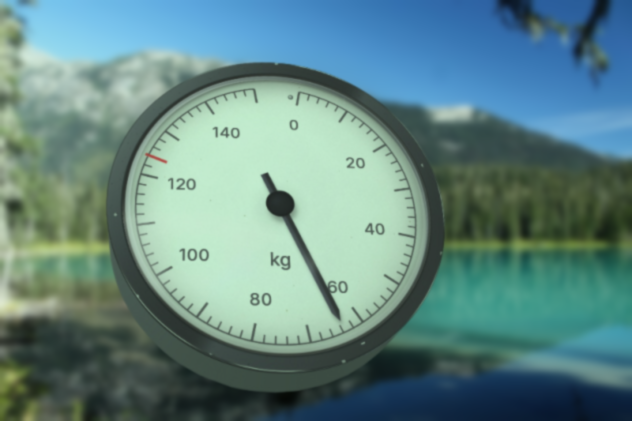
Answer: 64 kg
